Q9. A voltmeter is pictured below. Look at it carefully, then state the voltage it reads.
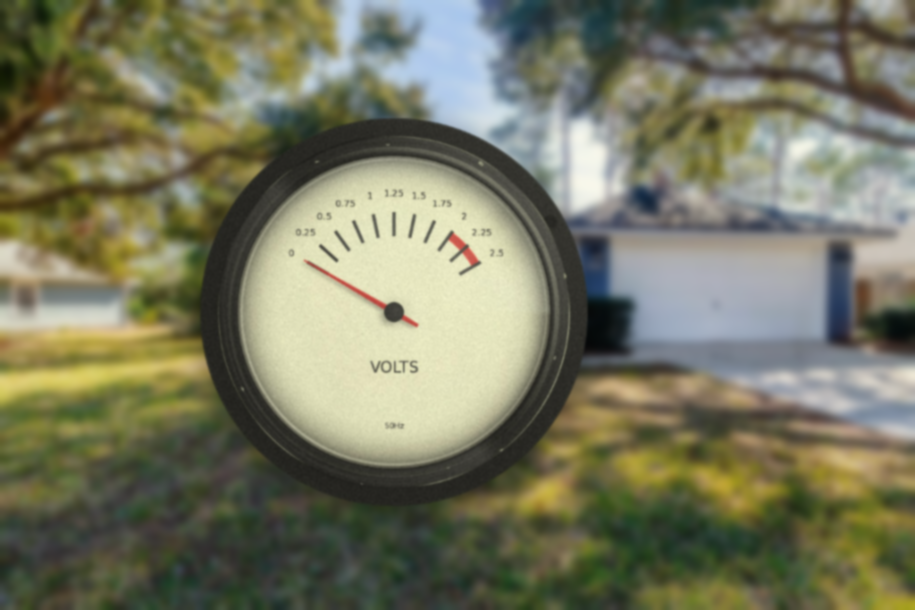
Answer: 0 V
